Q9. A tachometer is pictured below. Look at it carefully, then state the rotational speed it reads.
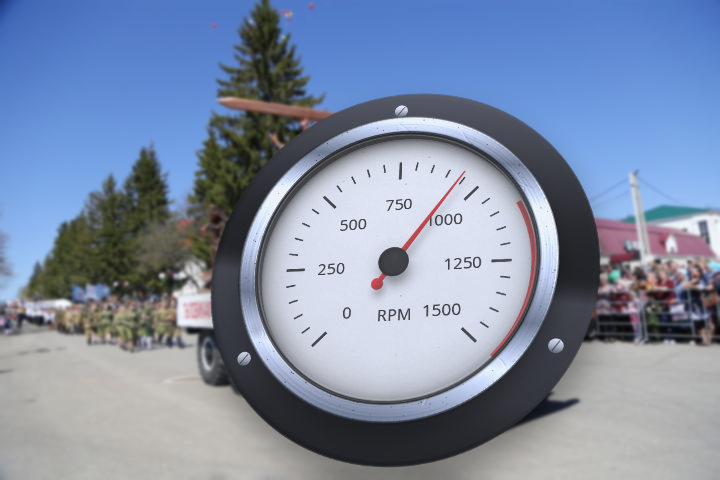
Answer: 950 rpm
